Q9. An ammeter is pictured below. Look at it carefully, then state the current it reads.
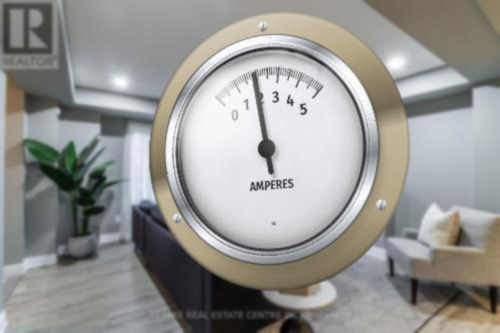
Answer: 2 A
